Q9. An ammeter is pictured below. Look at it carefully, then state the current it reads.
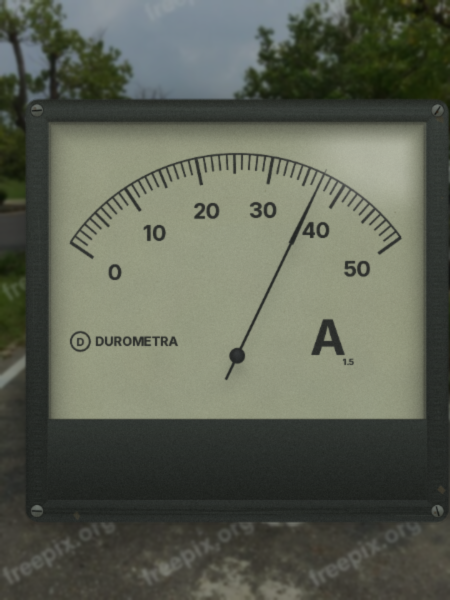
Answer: 37 A
